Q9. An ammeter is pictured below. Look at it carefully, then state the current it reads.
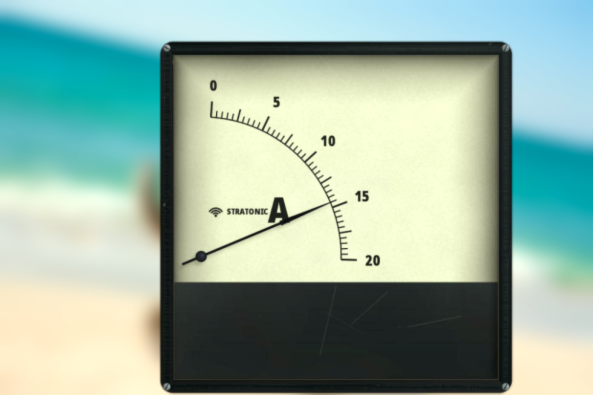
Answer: 14.5 A
